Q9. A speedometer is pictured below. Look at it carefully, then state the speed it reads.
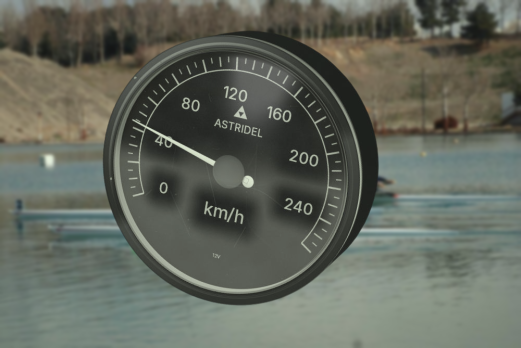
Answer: 45 km/h
